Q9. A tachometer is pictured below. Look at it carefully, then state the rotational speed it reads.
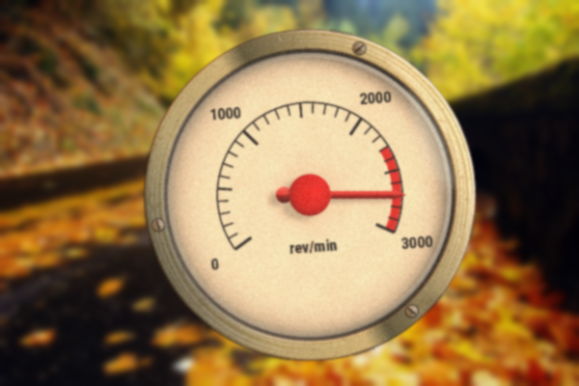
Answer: 2700 rpm
